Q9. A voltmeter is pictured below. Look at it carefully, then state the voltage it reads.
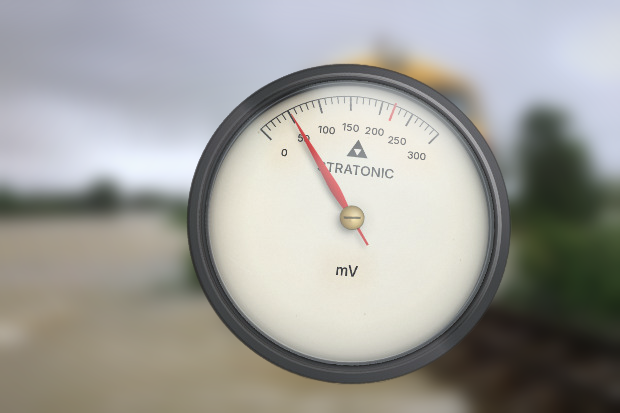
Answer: 50 mV
